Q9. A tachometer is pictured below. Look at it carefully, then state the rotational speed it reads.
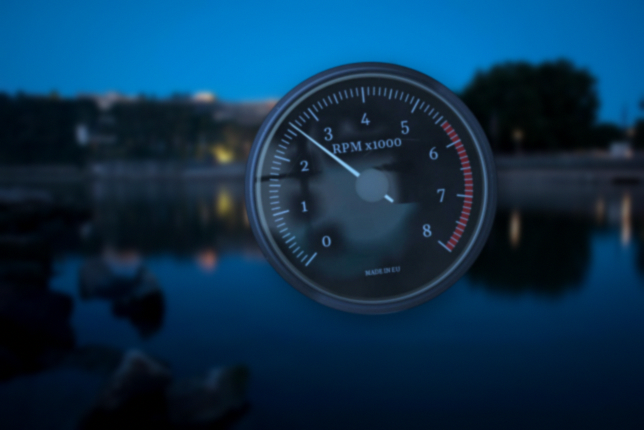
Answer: 2600 rpm
